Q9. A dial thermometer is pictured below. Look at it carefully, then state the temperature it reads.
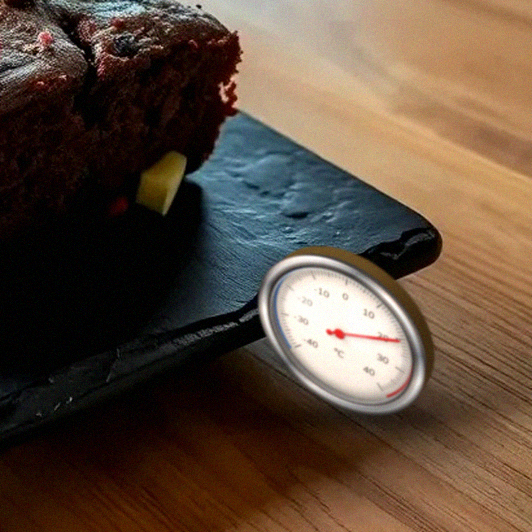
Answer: 20 °C
